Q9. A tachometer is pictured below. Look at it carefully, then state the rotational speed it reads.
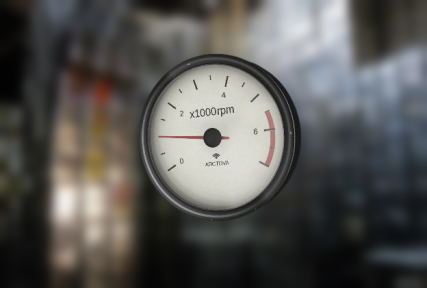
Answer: 1000 rpm
